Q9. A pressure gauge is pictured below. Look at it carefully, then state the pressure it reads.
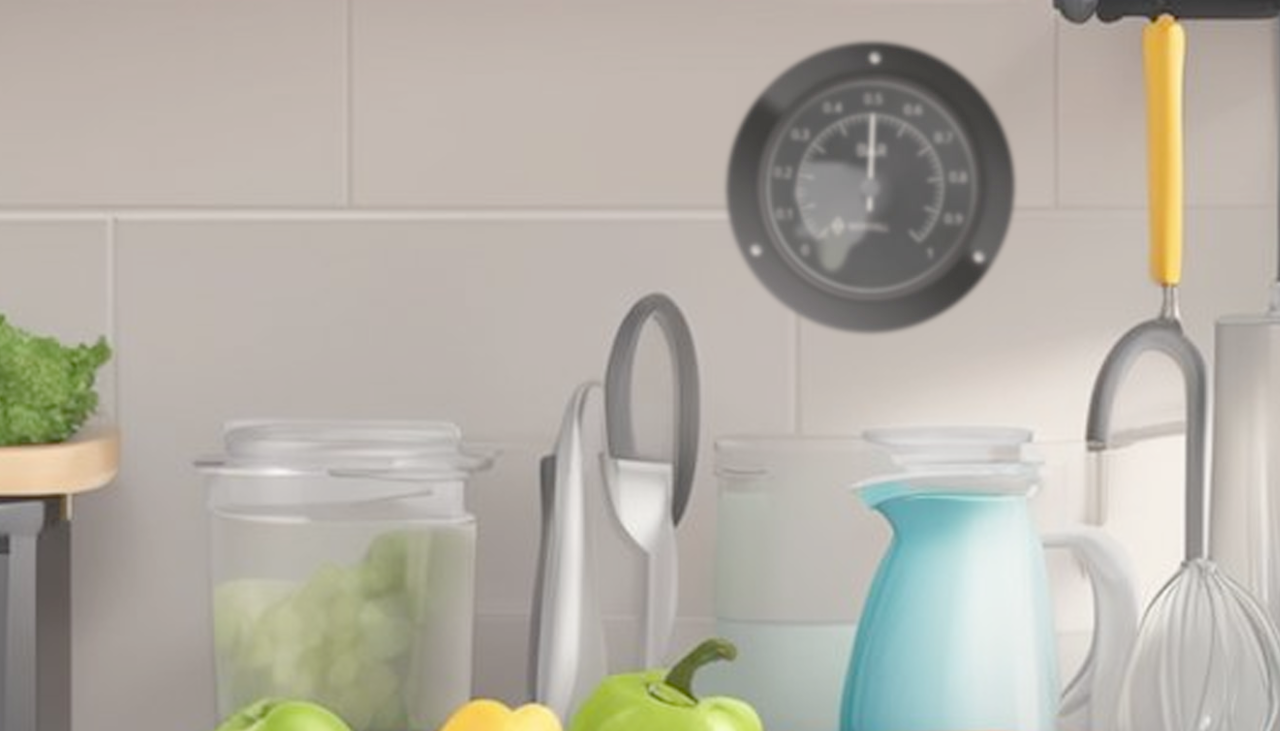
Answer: 0.5 bar
